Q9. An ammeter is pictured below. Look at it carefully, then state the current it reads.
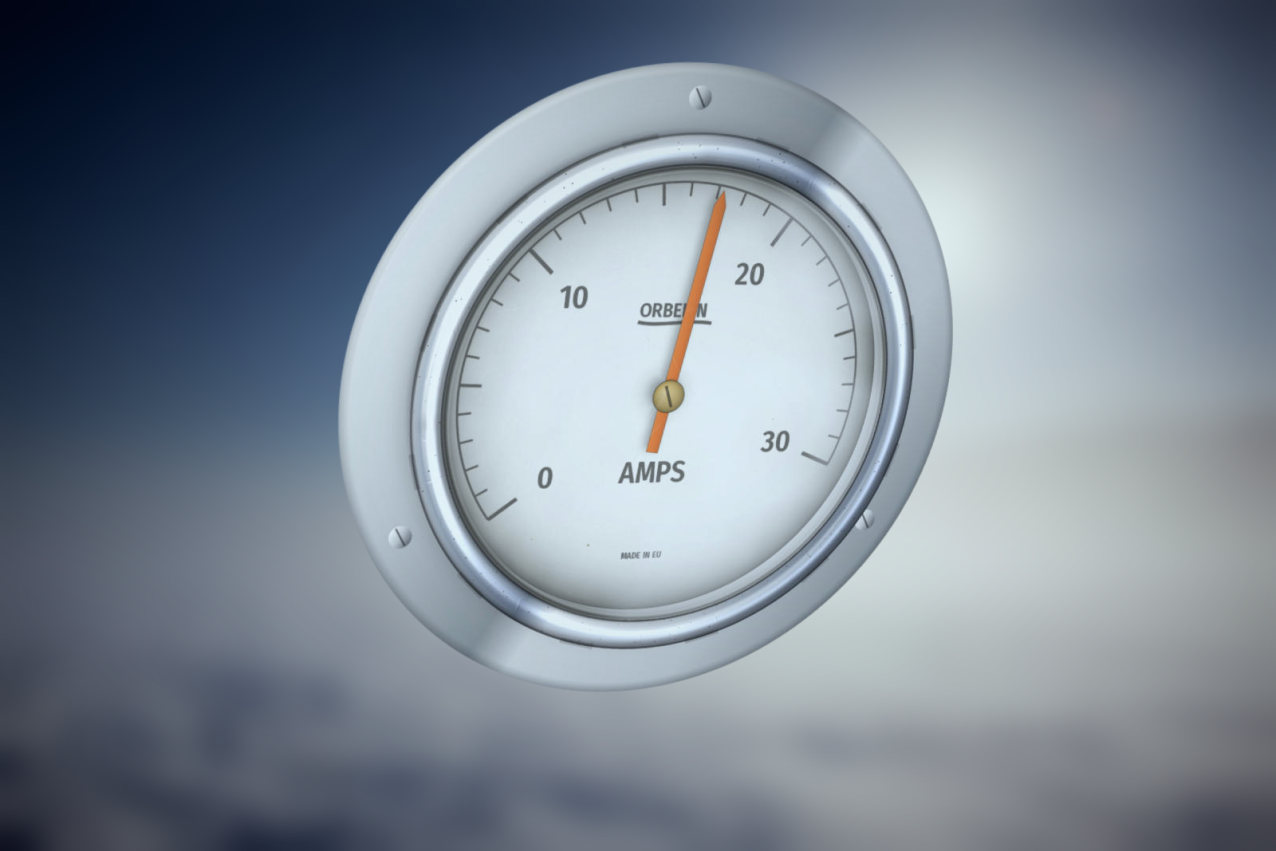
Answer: 17 A
